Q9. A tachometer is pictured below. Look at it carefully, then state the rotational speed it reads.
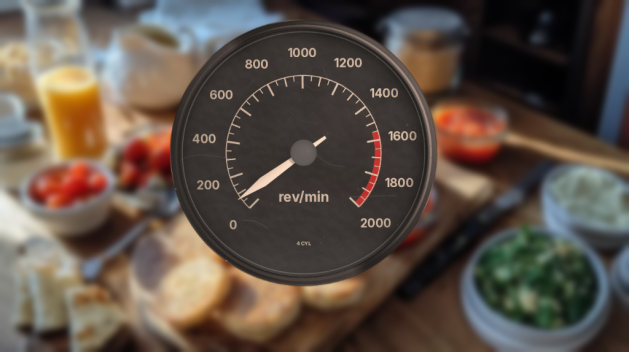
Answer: 75 rpm
